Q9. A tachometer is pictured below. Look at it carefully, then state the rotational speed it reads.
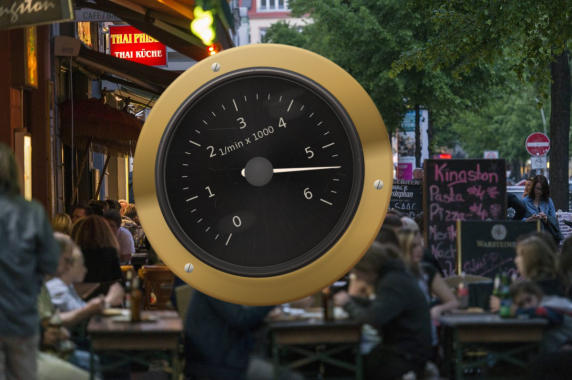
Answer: 5400 rpm
